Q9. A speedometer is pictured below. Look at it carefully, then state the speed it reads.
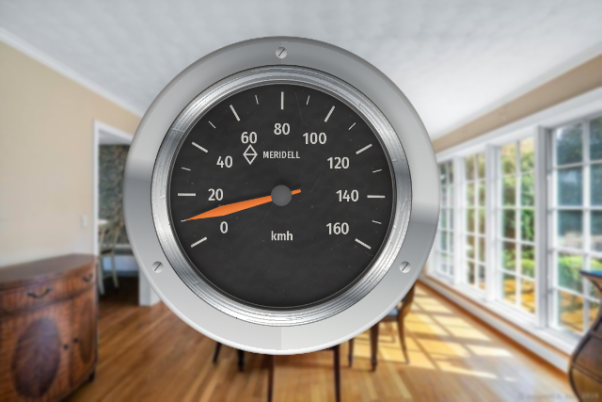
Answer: 10 km/h
